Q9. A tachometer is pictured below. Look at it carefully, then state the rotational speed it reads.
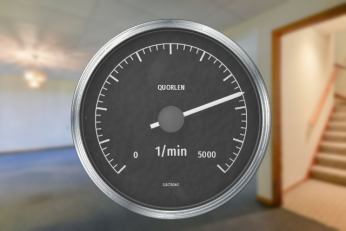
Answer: 3800 rpm
